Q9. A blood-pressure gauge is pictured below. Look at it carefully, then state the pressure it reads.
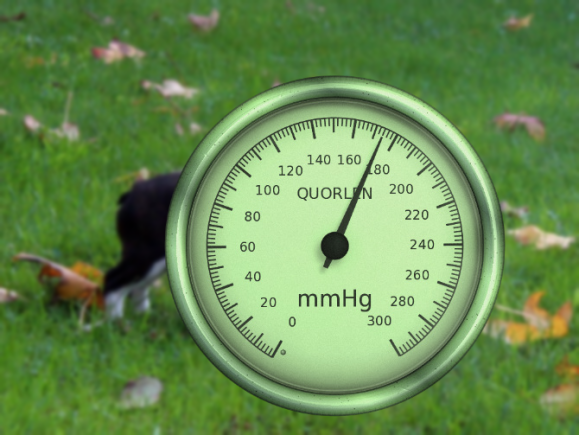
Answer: 174 mmHg
